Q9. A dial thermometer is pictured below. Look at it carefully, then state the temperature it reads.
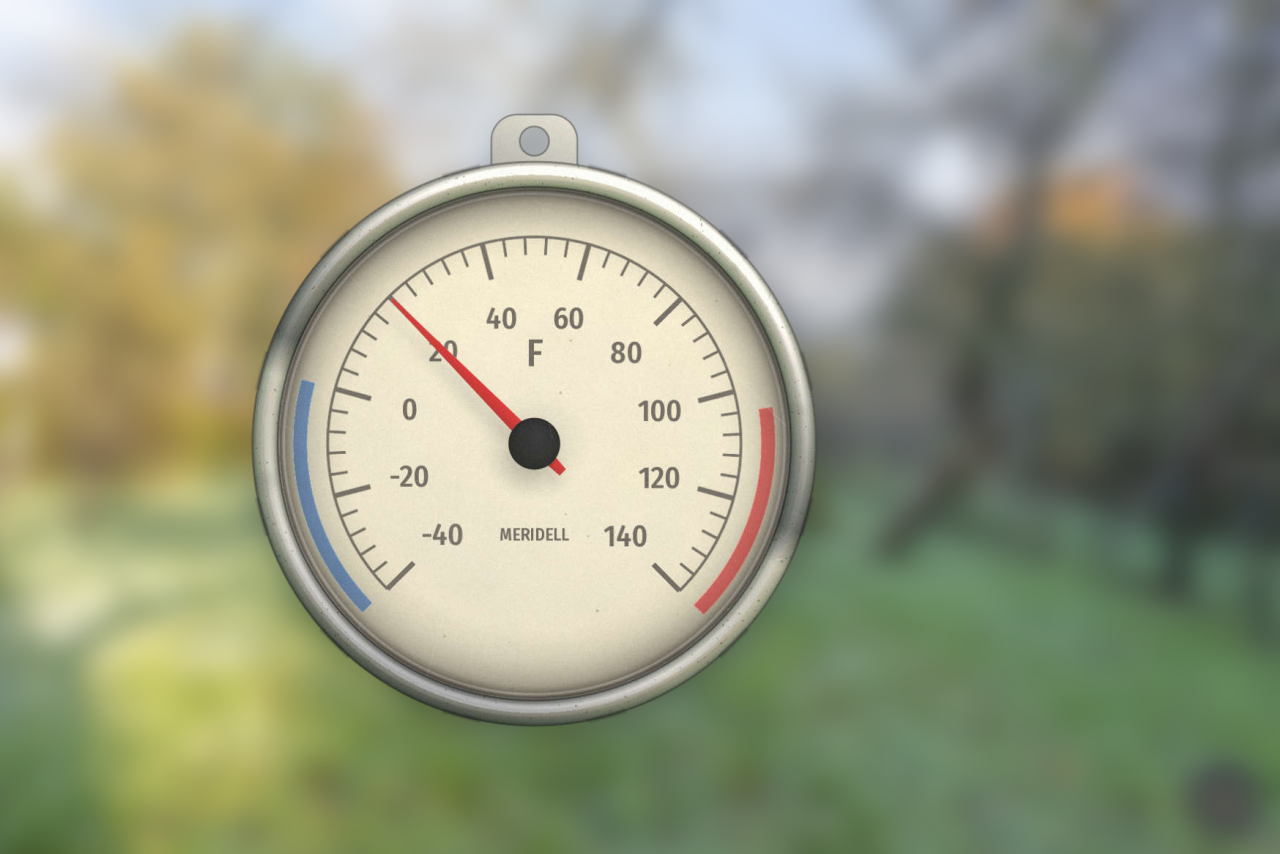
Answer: 20 °F
